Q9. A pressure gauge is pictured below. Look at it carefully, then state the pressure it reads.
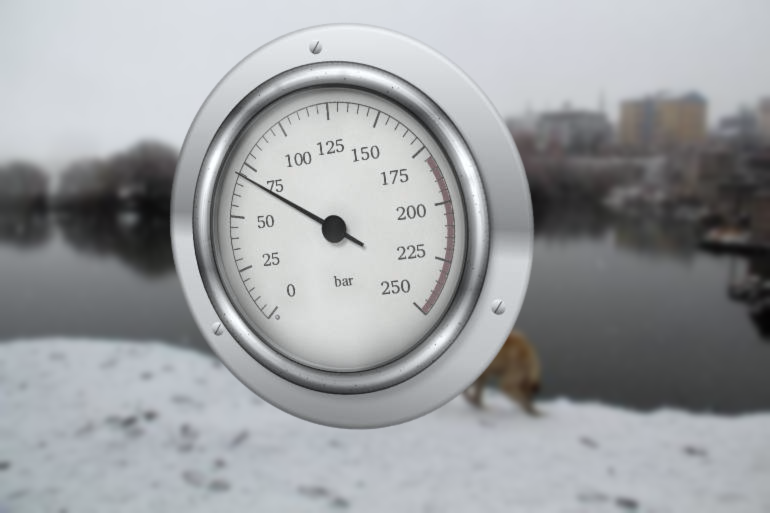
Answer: 70 bar
